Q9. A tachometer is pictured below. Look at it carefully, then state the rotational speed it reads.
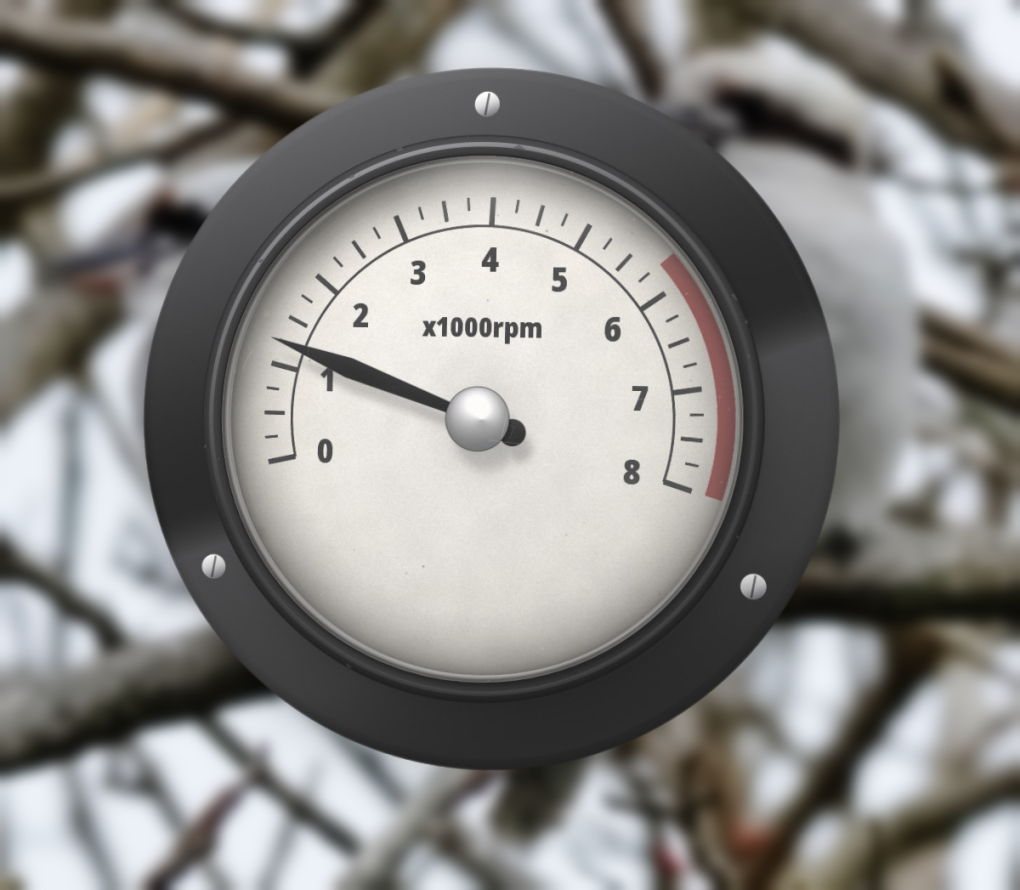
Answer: 1250 rpm
